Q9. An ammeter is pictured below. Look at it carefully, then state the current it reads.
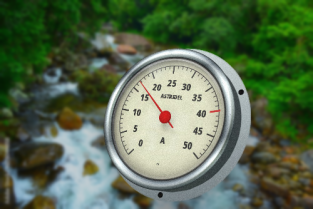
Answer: 17 A
